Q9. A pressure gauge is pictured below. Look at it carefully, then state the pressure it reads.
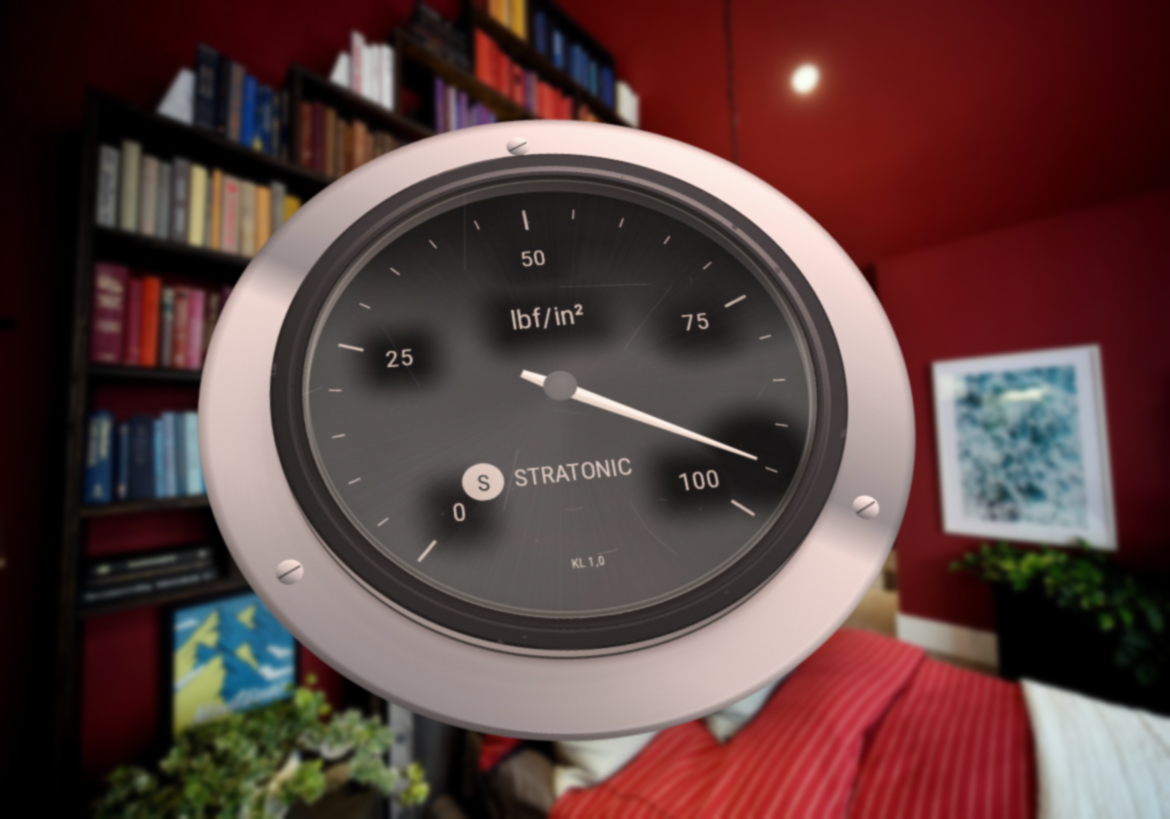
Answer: 95 psi
